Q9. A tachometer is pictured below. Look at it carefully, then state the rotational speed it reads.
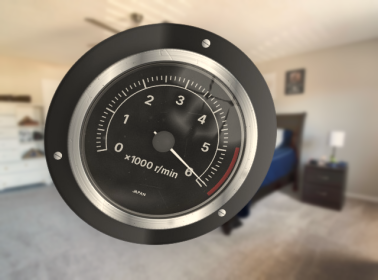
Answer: 5900 rpm
